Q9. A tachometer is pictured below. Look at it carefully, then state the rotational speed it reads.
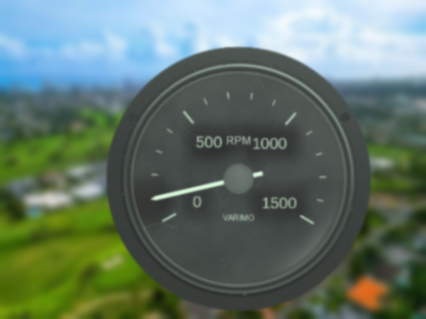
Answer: 100 rpm
